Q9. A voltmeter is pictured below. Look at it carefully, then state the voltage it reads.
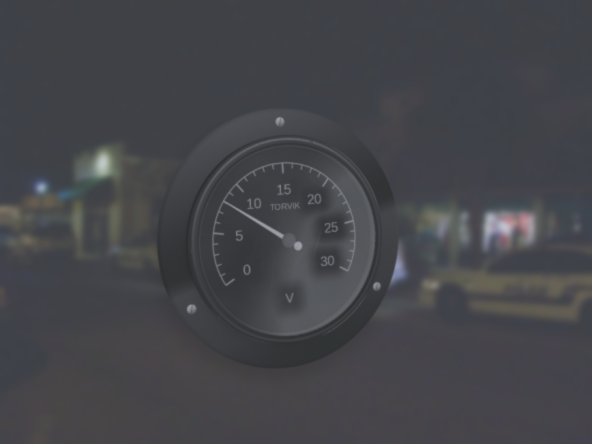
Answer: 8 V
